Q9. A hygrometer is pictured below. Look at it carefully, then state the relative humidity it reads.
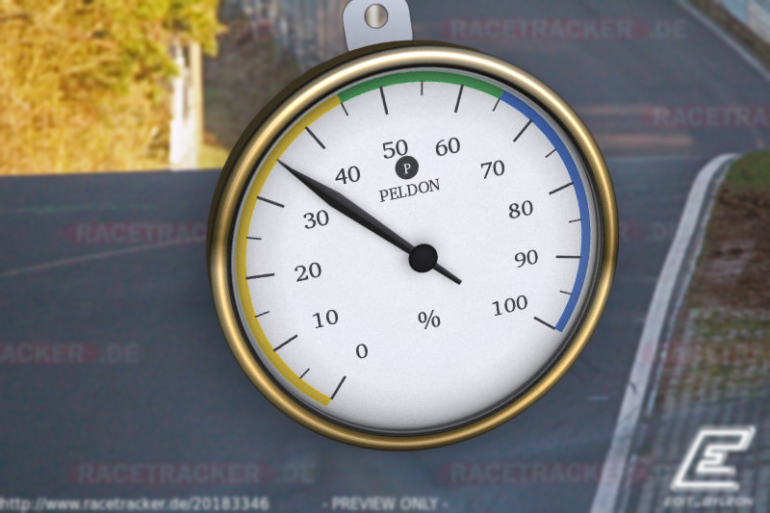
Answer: 35 %
